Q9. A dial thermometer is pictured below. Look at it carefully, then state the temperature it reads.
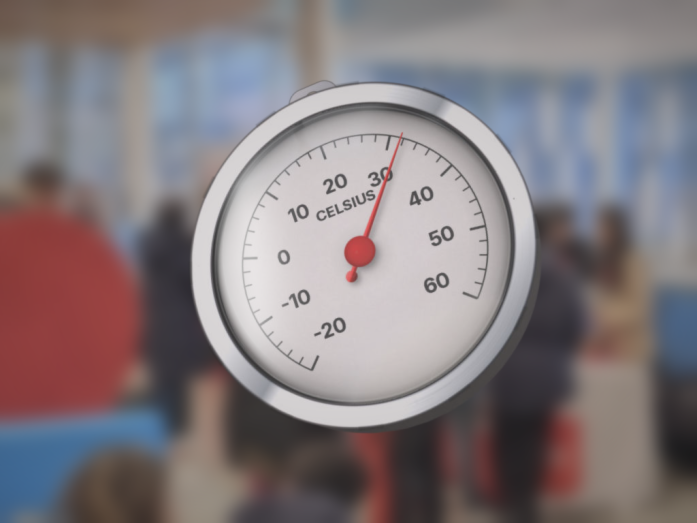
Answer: 32 °C
